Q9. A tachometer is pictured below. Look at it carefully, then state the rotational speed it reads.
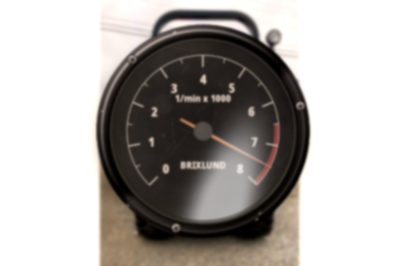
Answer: 7500 rpm
